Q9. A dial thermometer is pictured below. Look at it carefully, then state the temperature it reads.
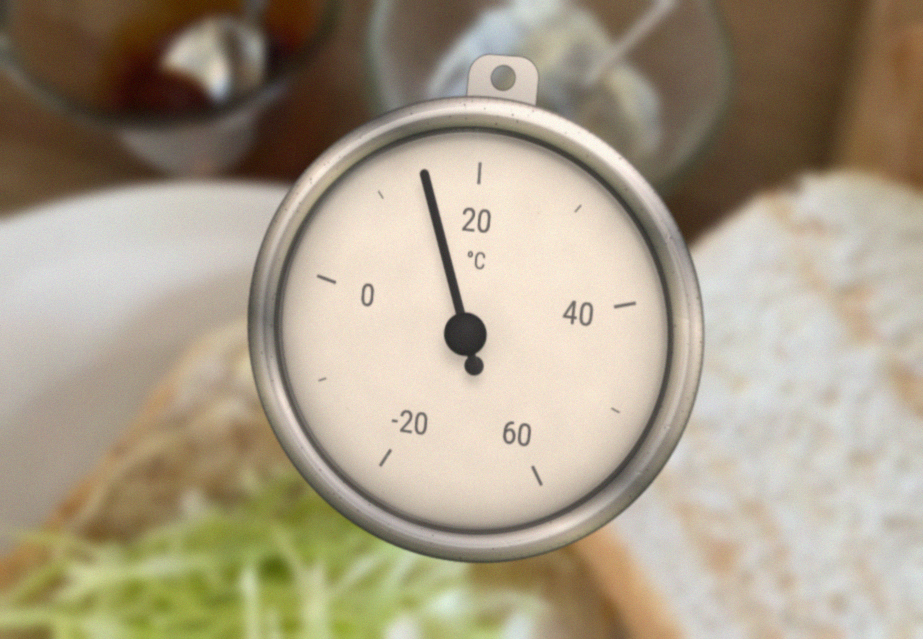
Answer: 15 °C
